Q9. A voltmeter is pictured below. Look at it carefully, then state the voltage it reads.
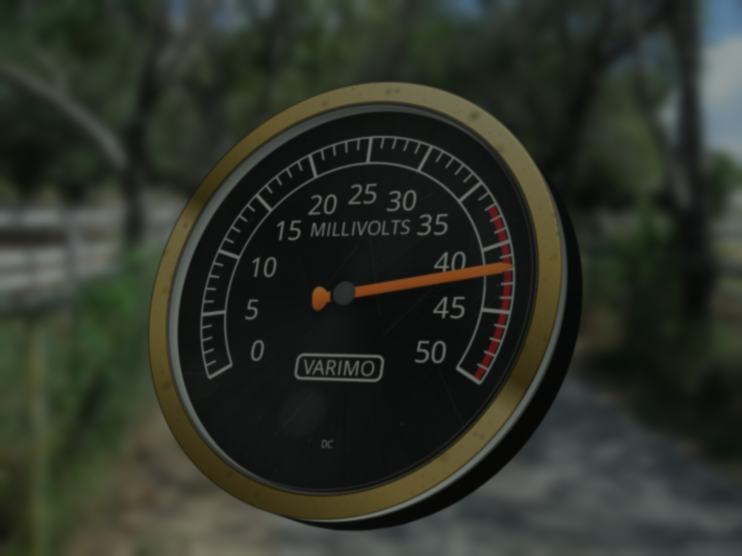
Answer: 42 mV
